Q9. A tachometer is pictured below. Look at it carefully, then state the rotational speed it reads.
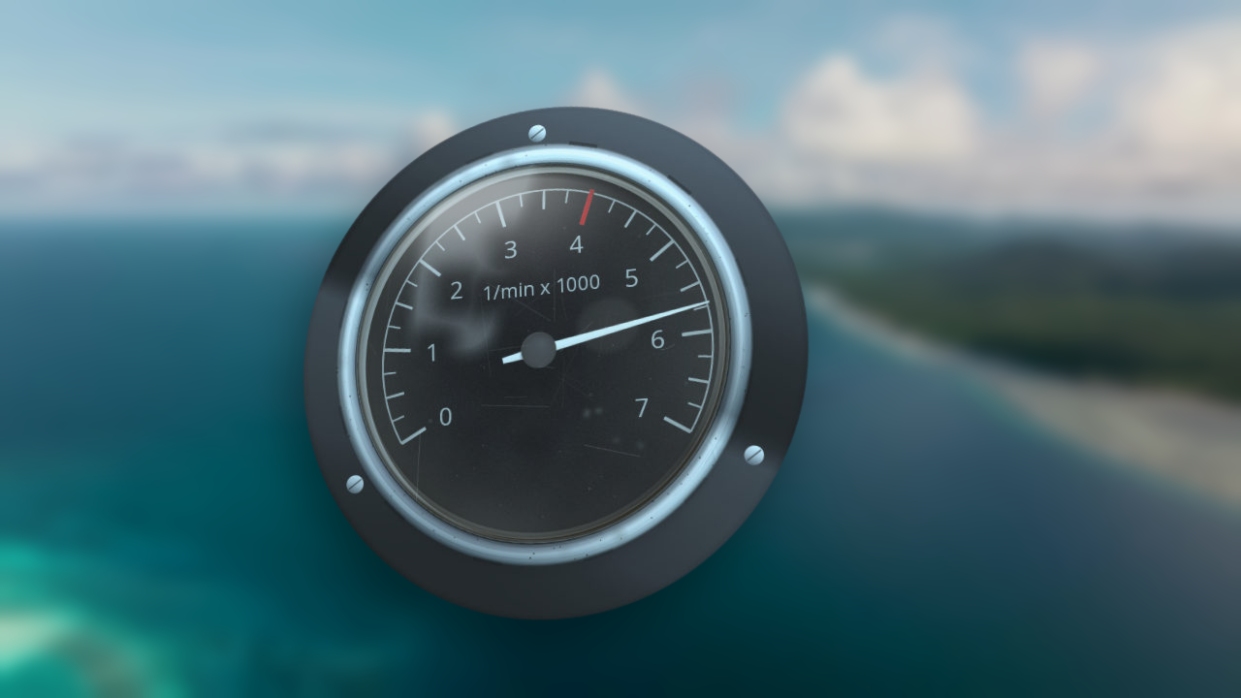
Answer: 5750 rpm
